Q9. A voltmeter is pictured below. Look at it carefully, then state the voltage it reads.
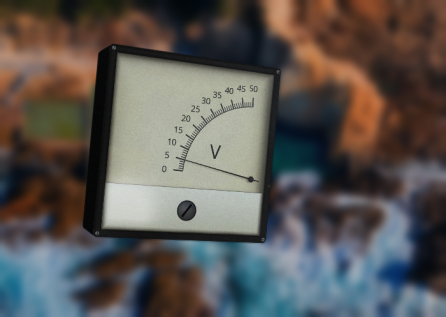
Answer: 5 V
